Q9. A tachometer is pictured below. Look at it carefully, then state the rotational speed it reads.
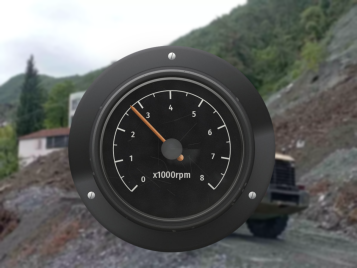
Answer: 2750 rpm
